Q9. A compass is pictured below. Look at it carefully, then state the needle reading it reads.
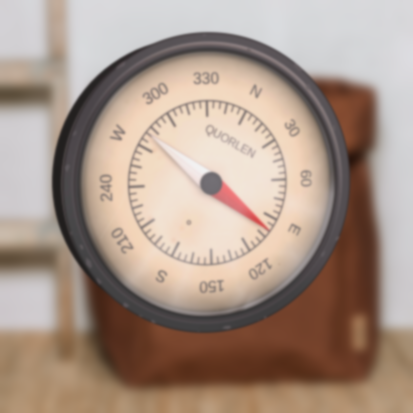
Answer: 100 °
